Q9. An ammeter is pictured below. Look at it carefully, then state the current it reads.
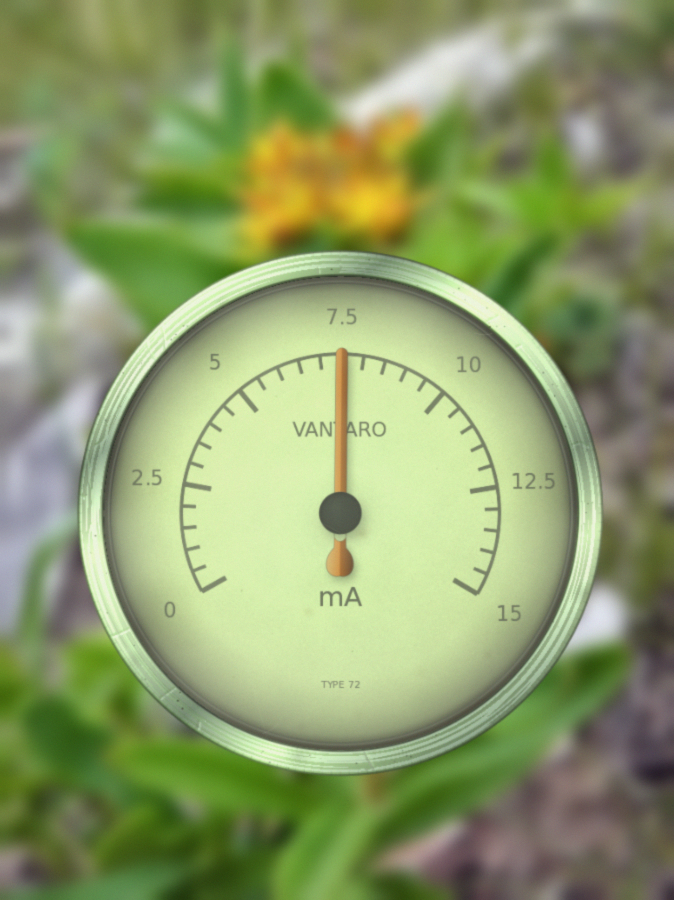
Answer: 7.5 mA
